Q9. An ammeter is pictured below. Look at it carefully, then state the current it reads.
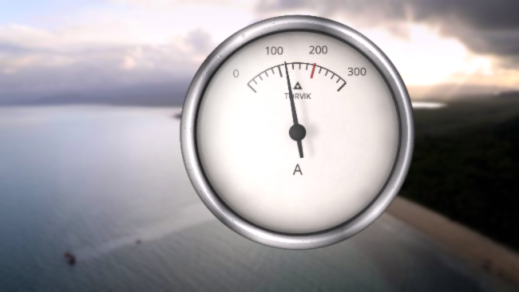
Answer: 120 A
